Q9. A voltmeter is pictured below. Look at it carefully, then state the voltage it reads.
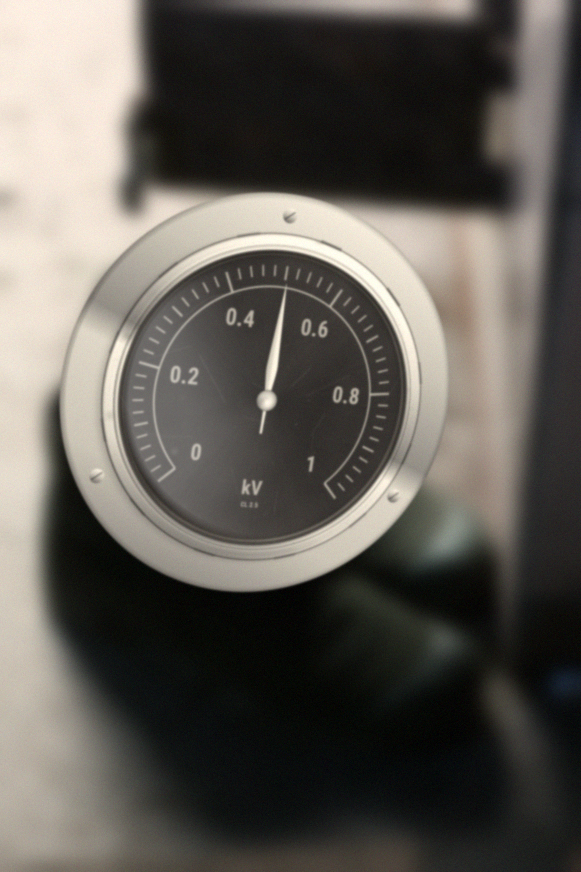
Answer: 0.5 kV
